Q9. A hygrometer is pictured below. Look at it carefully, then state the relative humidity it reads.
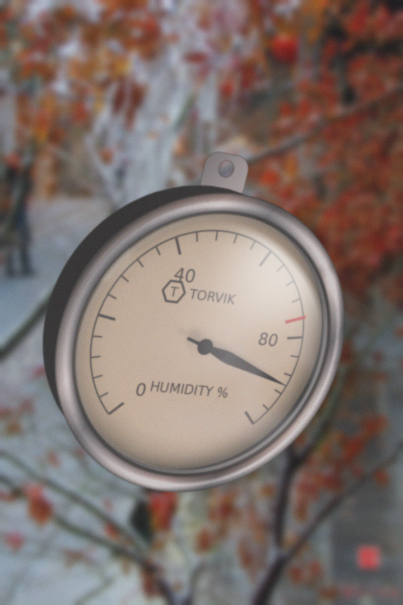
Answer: 90 %
